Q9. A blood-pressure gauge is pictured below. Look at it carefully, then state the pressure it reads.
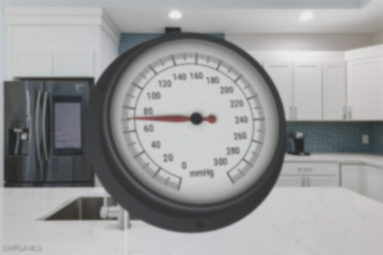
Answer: 70 mmHg
